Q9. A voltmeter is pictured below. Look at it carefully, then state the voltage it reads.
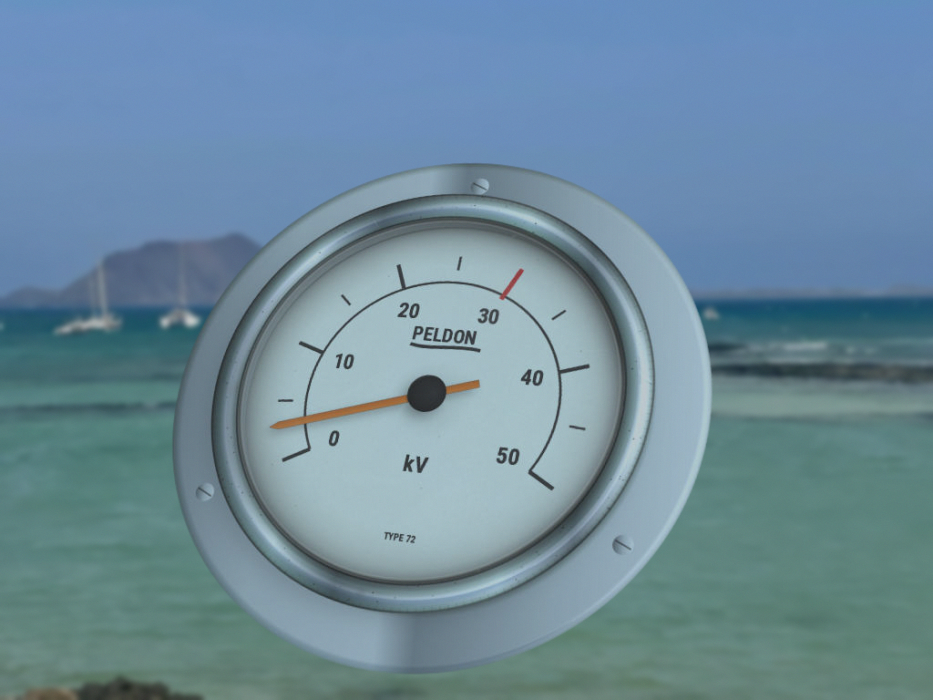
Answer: 2.5 kV
